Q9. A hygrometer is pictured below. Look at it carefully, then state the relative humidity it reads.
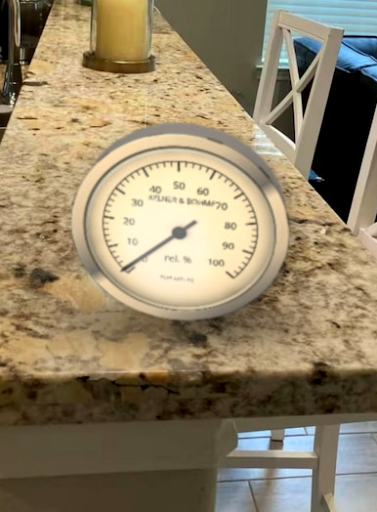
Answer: 2 %
